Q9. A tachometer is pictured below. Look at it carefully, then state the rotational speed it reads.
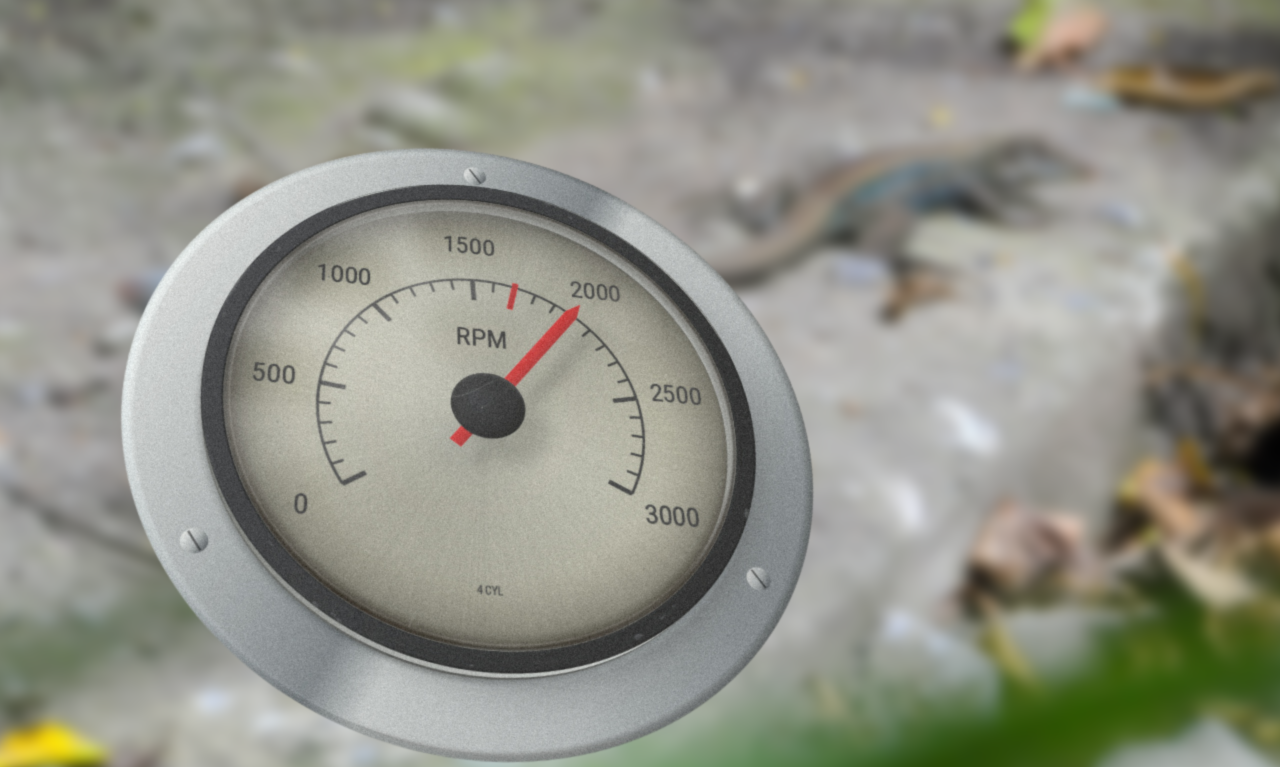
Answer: 2000 rpm
